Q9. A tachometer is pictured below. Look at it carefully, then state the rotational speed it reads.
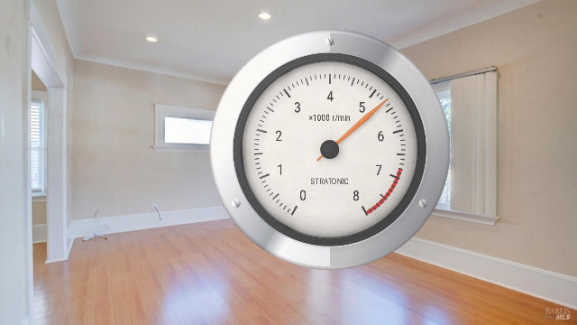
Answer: 5300 rpm
